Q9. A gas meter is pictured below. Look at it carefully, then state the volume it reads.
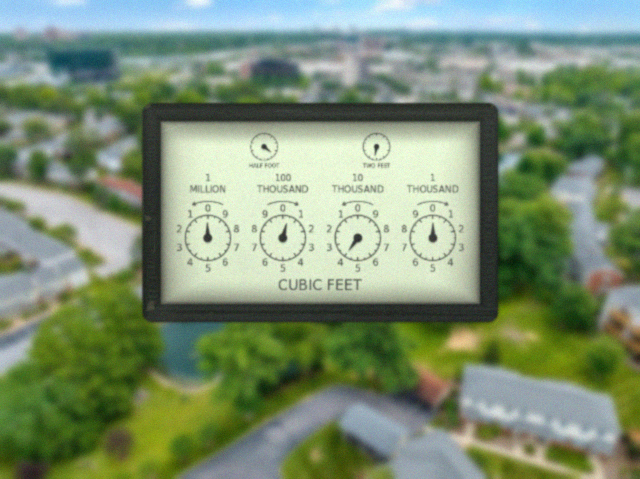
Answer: 4000 ft³
